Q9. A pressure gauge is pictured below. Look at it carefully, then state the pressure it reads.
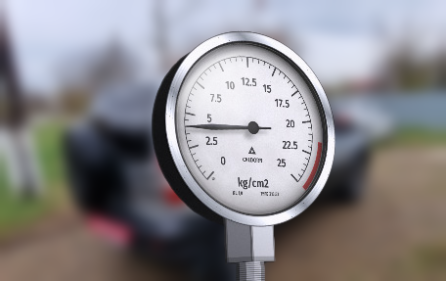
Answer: 4 kg/cm²
